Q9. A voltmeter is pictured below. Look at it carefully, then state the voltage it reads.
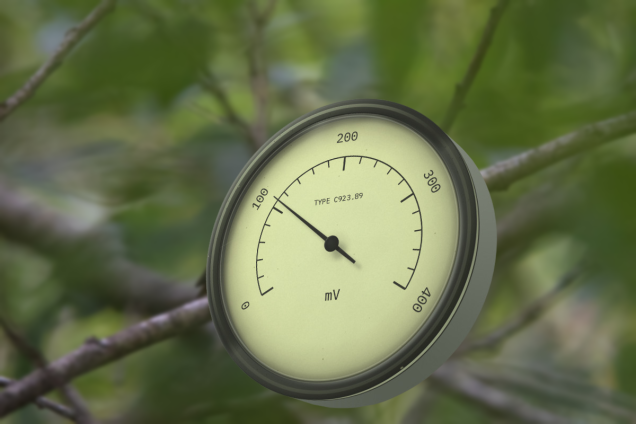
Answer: 110 mV
